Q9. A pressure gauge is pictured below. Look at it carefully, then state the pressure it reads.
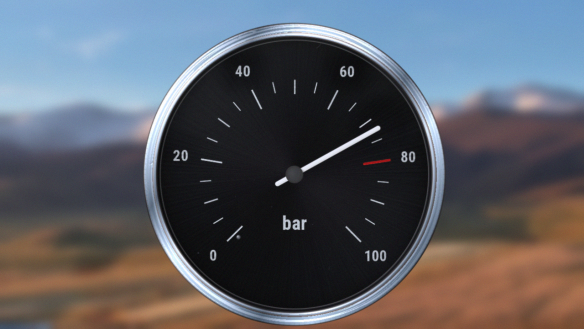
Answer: 72.5 bar
